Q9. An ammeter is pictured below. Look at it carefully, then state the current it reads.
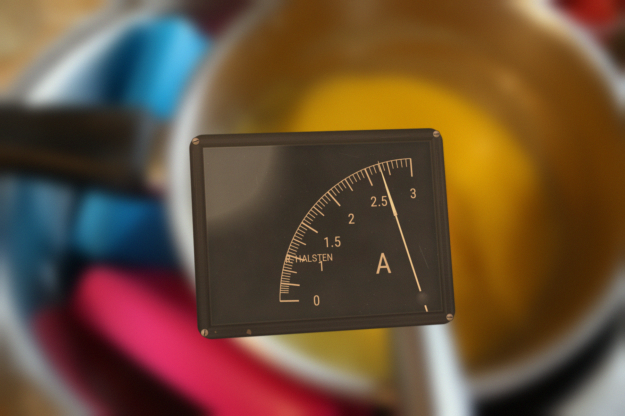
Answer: 2.65 A
